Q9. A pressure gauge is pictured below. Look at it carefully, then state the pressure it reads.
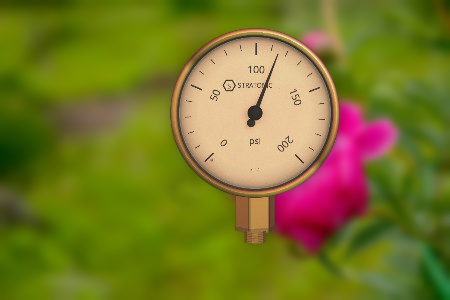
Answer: 115 psi
